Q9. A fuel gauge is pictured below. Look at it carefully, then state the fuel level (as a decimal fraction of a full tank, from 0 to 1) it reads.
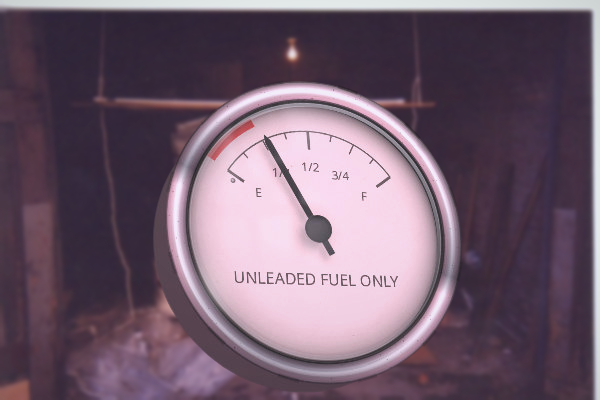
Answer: 0.25
